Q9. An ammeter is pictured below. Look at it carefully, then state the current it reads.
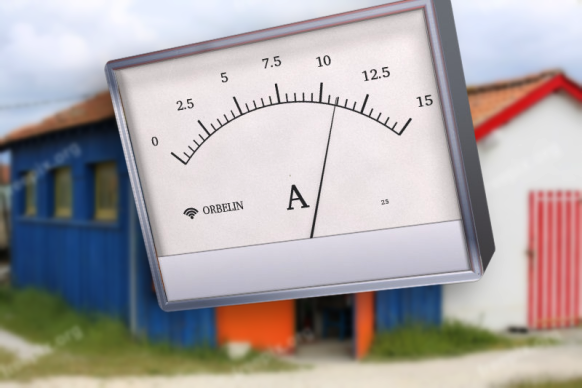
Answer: 11 A
